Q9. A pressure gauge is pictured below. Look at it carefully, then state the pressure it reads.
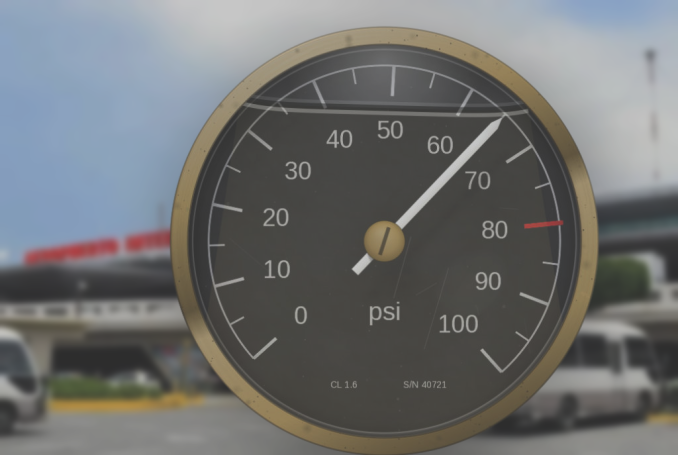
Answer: 65 psi
